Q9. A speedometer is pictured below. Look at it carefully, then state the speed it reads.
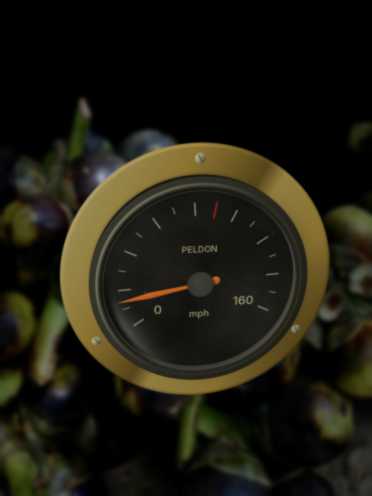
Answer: 15 mph
